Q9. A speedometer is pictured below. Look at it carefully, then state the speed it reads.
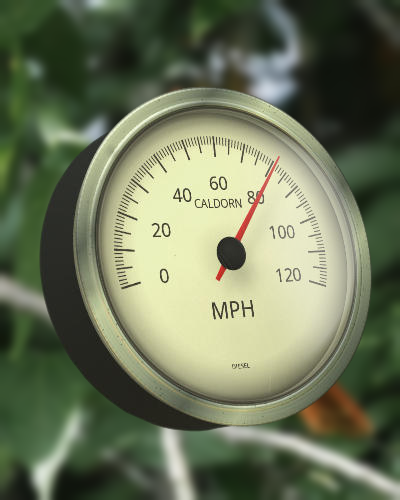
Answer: 80 mph
